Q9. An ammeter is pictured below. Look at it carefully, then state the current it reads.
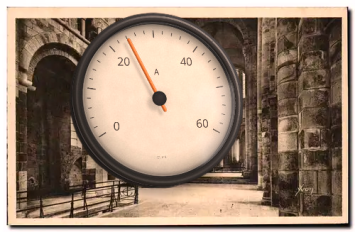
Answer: 24 A
